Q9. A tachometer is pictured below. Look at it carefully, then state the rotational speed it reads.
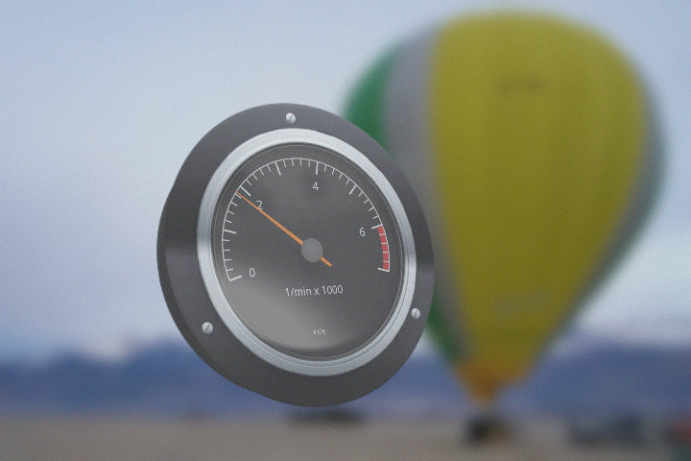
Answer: 1800 rpm
